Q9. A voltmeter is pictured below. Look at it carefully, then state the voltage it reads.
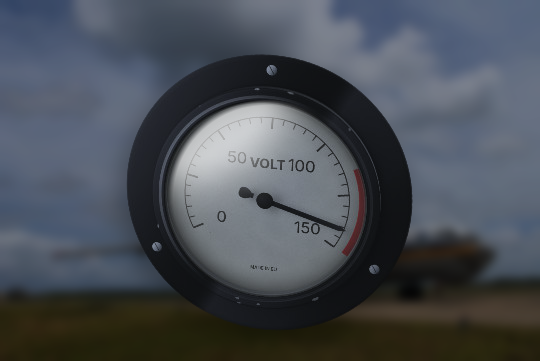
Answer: 140 V
